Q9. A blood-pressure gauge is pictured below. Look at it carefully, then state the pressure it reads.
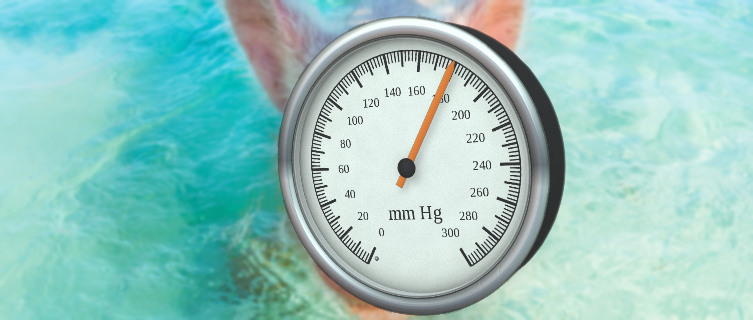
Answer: 180 mmHg
